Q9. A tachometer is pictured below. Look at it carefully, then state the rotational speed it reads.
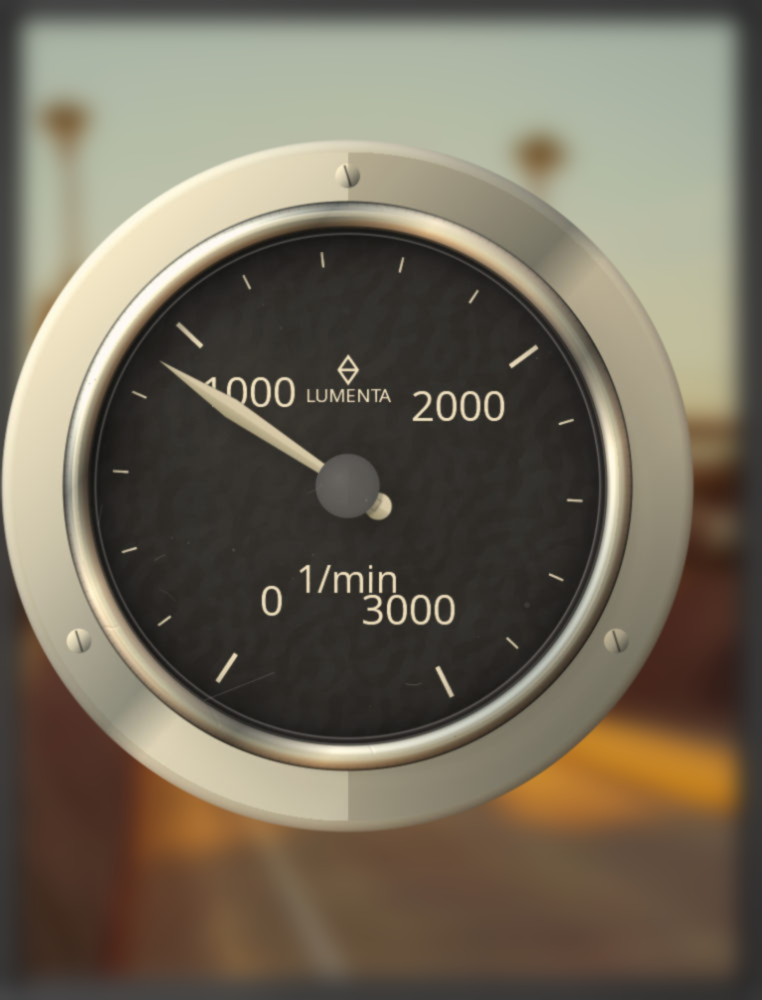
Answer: 900 rpm
